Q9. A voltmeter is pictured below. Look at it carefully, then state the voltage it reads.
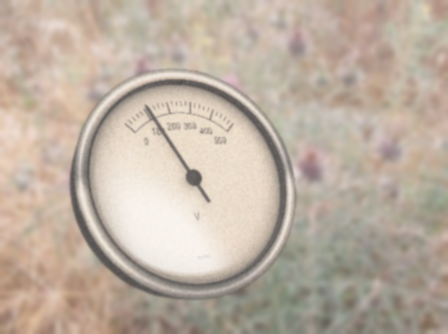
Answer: 100 V
